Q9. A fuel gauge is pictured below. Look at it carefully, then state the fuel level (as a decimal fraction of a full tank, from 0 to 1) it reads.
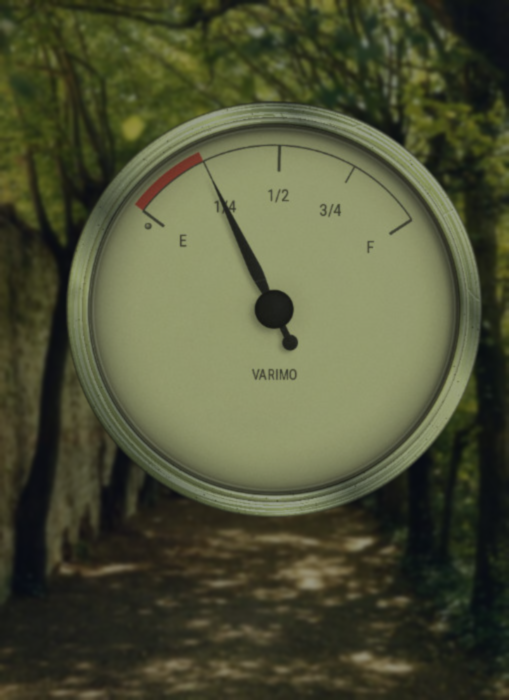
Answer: 0.25
